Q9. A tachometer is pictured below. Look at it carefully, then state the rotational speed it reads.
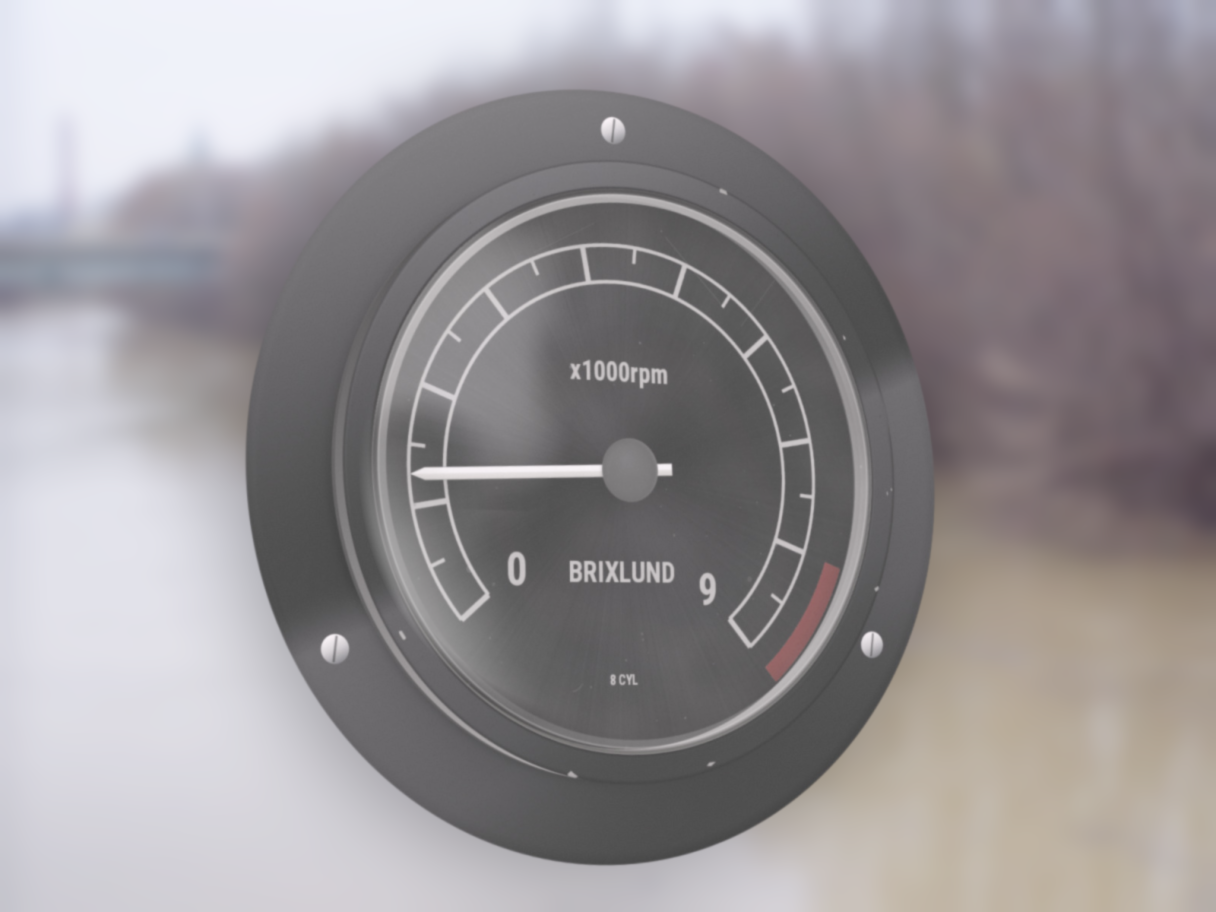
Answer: 1250 rpm
